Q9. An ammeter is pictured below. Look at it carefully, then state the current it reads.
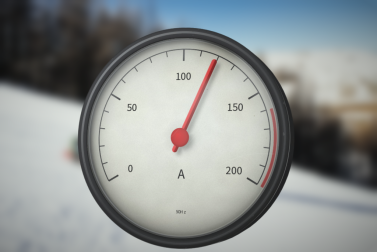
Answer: 120 A
